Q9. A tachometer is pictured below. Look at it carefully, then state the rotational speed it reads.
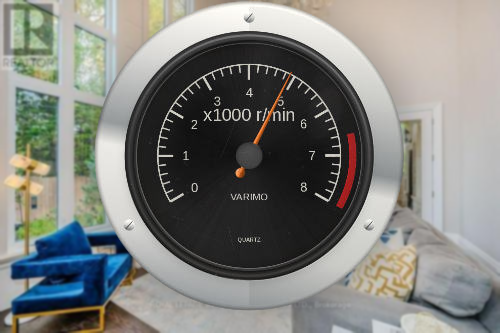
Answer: 4900 rpm
